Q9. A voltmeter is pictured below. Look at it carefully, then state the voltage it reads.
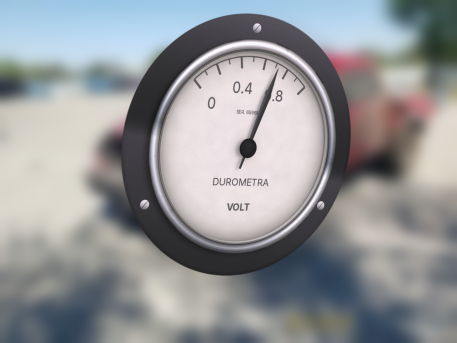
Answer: 0.7 V
